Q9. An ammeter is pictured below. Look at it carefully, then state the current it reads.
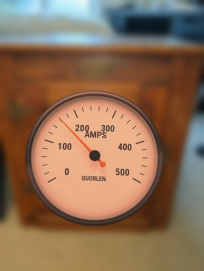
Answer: 160 A
